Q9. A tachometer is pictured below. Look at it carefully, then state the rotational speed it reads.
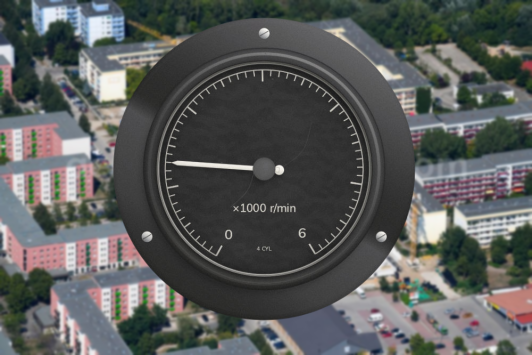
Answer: 1300 rpm
